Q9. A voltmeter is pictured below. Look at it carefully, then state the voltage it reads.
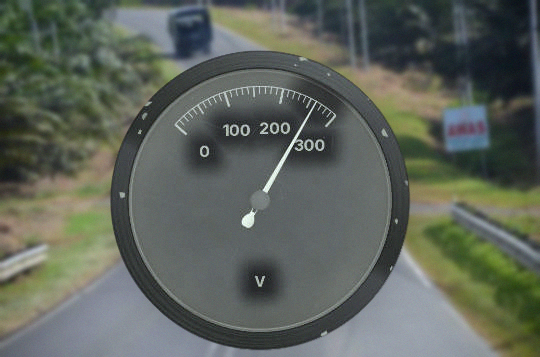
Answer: 260 V
